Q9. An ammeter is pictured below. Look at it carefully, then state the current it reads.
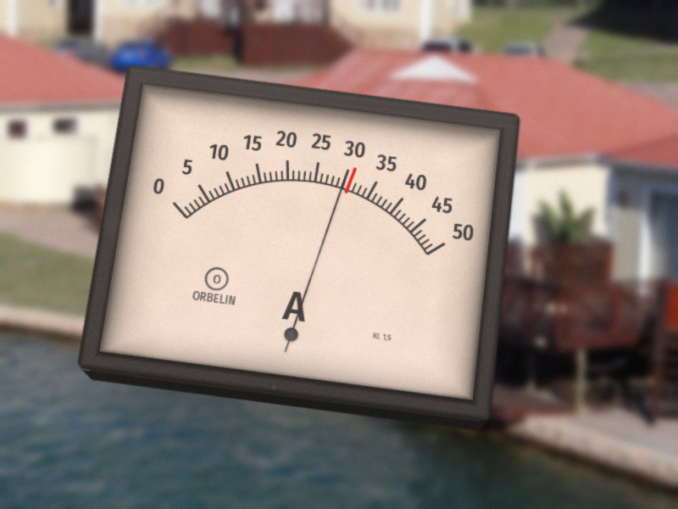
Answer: 30 A
